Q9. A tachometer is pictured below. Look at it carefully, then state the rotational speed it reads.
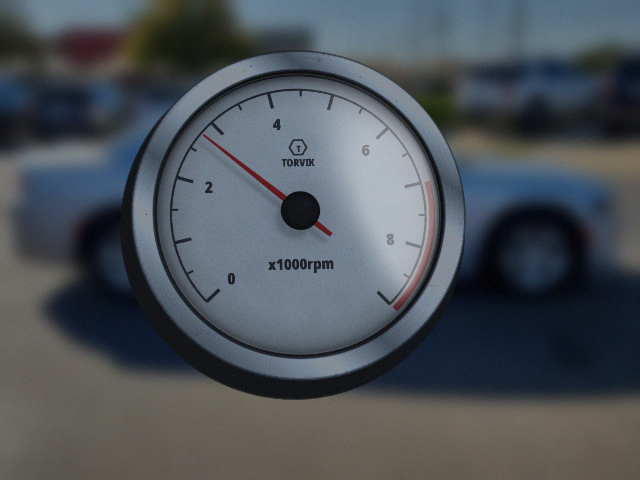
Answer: 2750 rpm
